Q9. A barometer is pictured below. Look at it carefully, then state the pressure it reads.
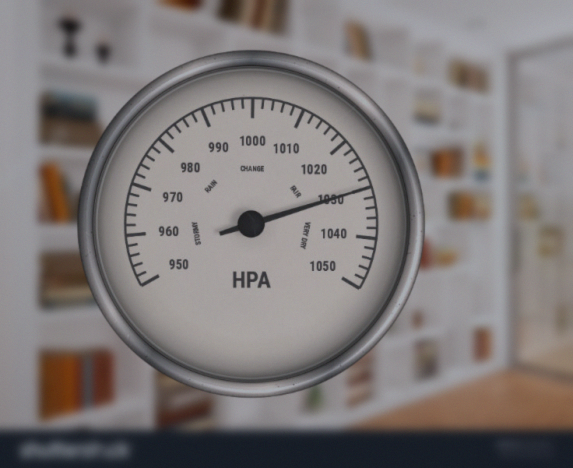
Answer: 1030 hPa
